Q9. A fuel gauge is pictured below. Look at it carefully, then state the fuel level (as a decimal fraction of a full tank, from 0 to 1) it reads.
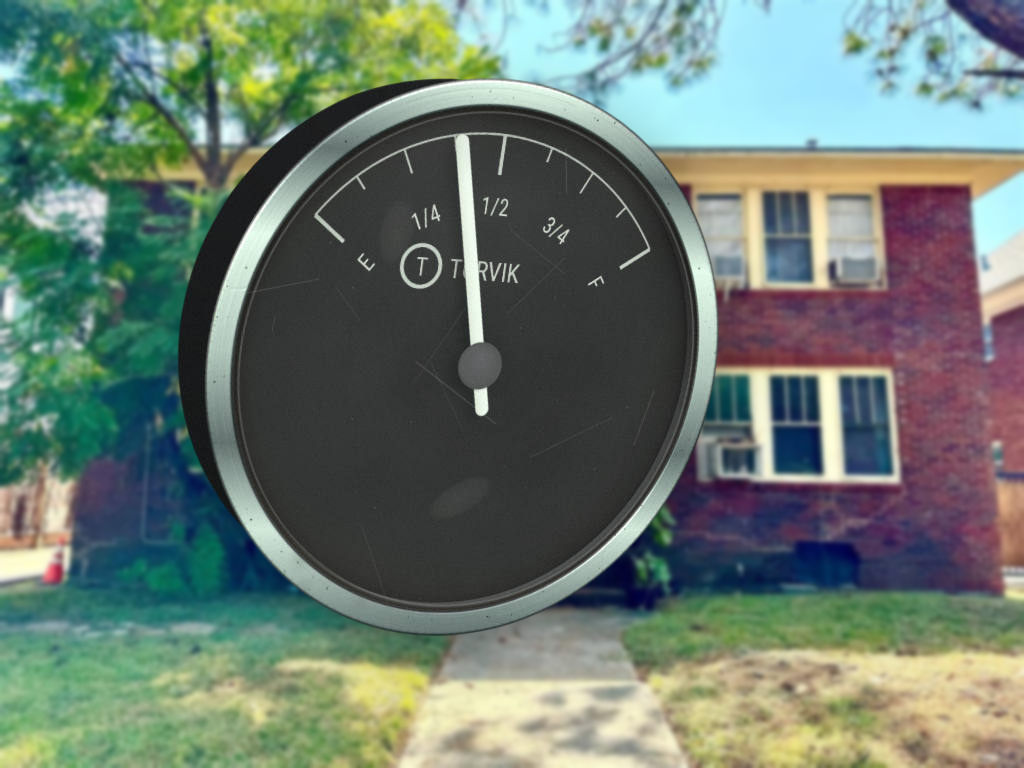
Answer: 0.375
